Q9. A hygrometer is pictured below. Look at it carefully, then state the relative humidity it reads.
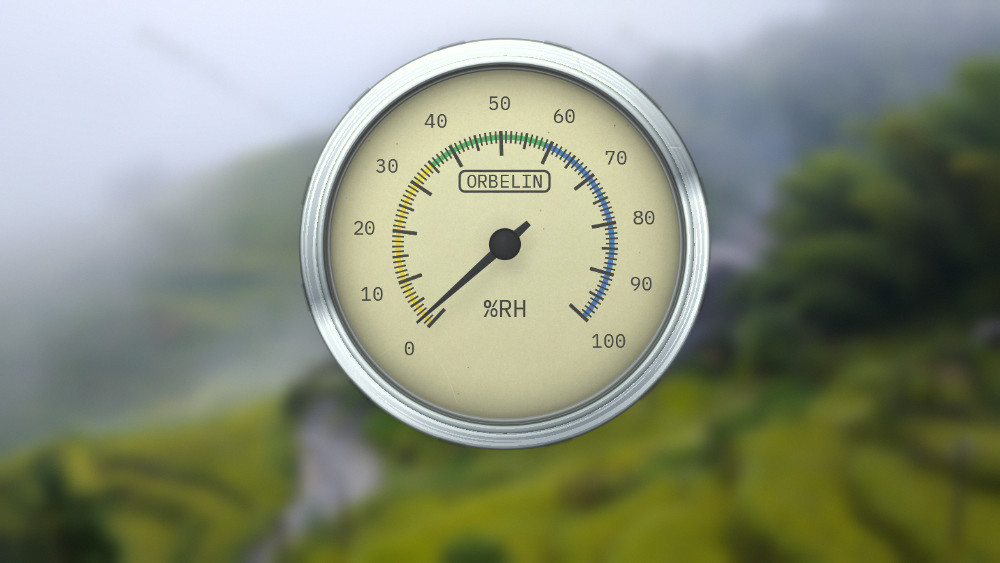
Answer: 2 %
